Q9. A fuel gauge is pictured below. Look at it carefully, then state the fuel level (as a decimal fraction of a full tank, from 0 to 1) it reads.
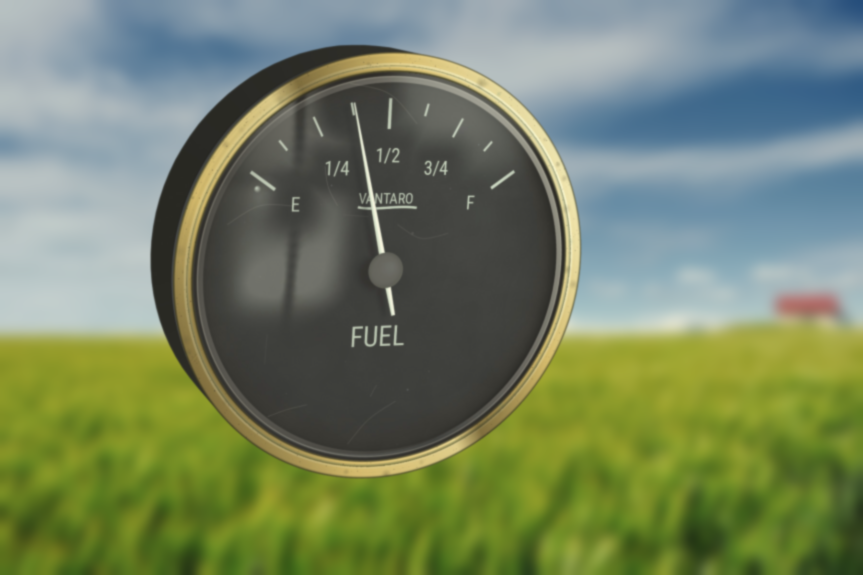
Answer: 0.375
